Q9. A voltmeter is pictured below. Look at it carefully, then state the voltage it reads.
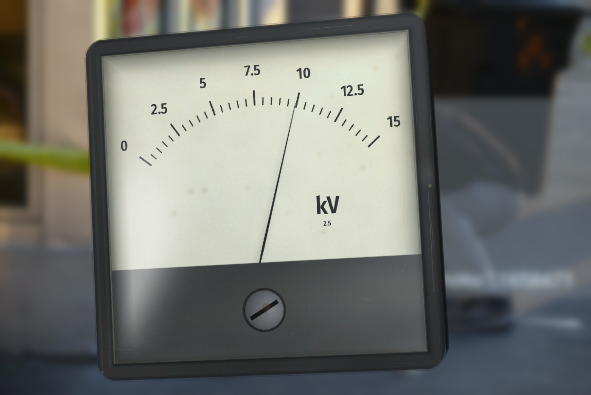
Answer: 10 kV
